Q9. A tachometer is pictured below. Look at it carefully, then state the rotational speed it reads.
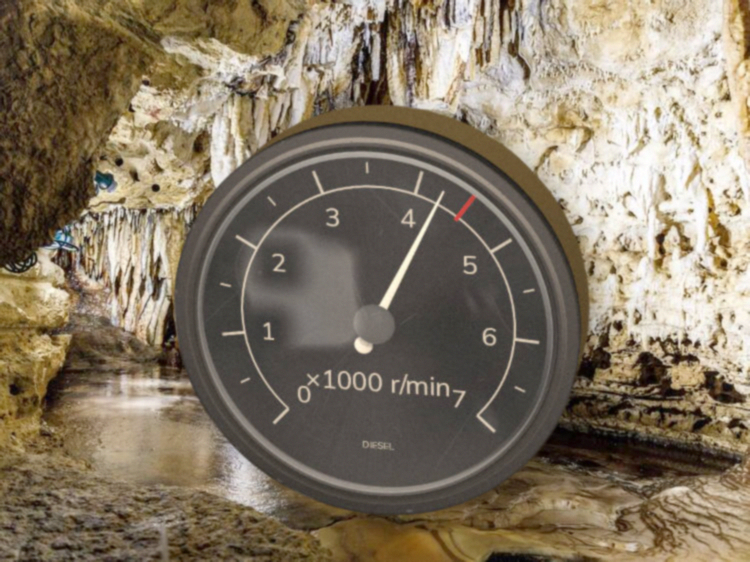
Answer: 4250 rpm
